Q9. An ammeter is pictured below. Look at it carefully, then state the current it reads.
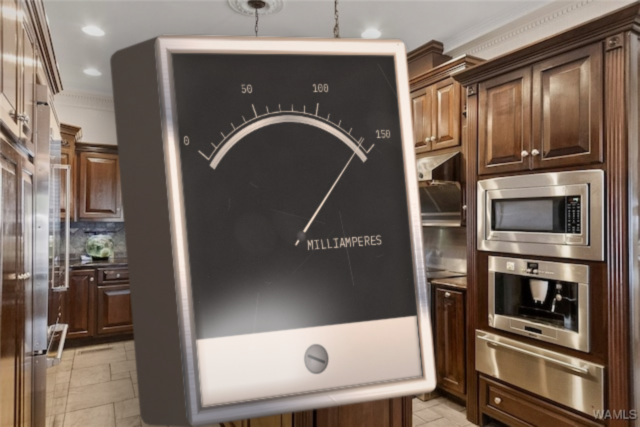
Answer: 140 mA
